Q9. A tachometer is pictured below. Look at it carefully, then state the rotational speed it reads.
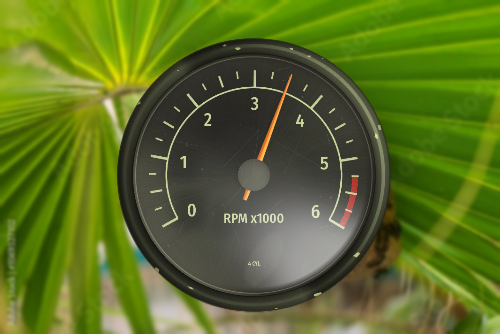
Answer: 3500 rpm
